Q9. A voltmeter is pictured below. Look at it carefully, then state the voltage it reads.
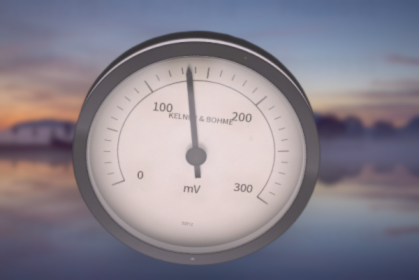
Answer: 135 mV
